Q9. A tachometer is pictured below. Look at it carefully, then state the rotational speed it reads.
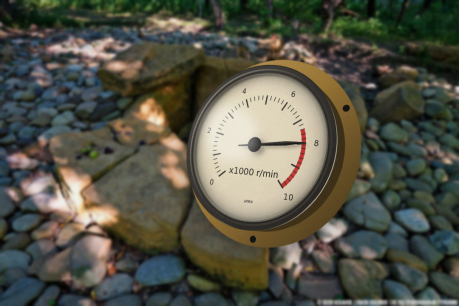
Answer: 8000 rpm
